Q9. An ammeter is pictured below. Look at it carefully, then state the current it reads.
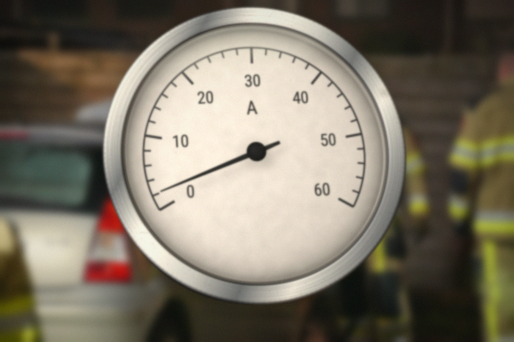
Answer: 2 A
